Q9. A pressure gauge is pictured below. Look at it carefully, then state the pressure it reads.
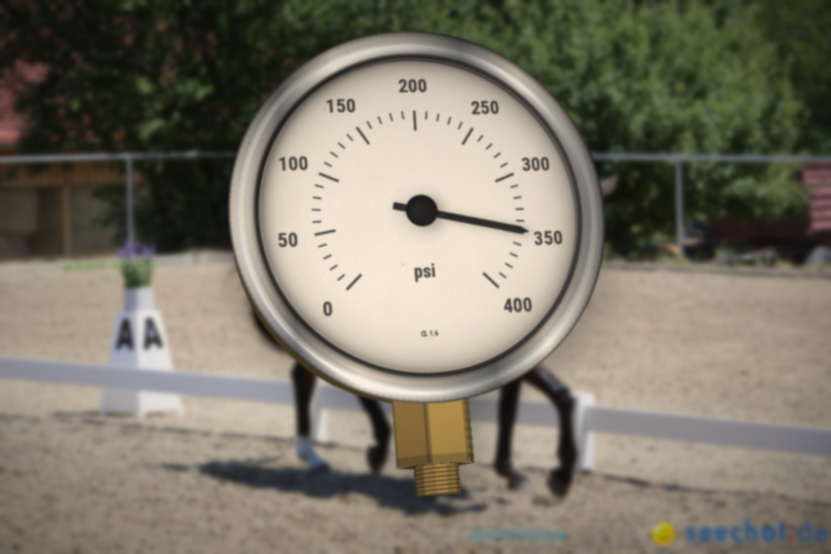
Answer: 350 psi
